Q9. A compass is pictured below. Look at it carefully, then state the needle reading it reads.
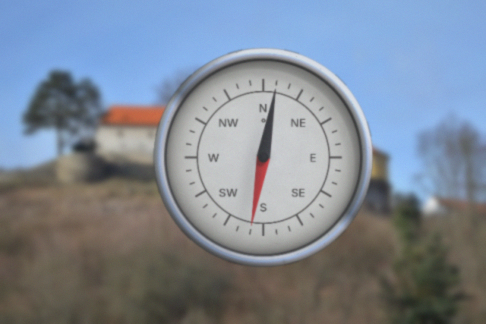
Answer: 190 °
